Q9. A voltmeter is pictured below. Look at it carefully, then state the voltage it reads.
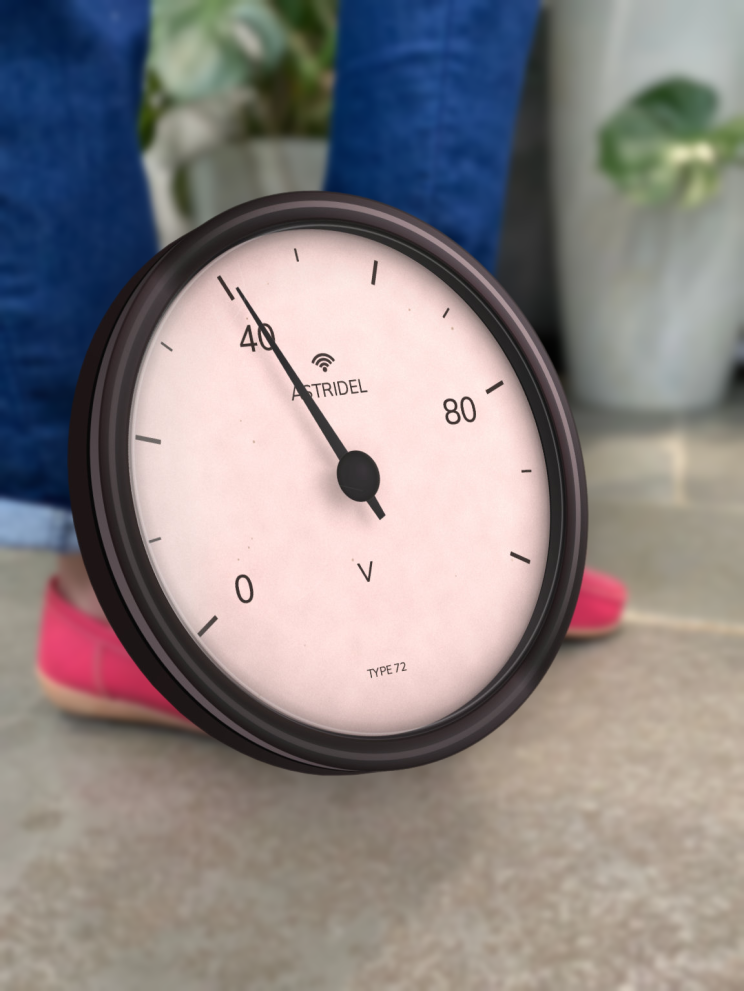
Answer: 40 V
